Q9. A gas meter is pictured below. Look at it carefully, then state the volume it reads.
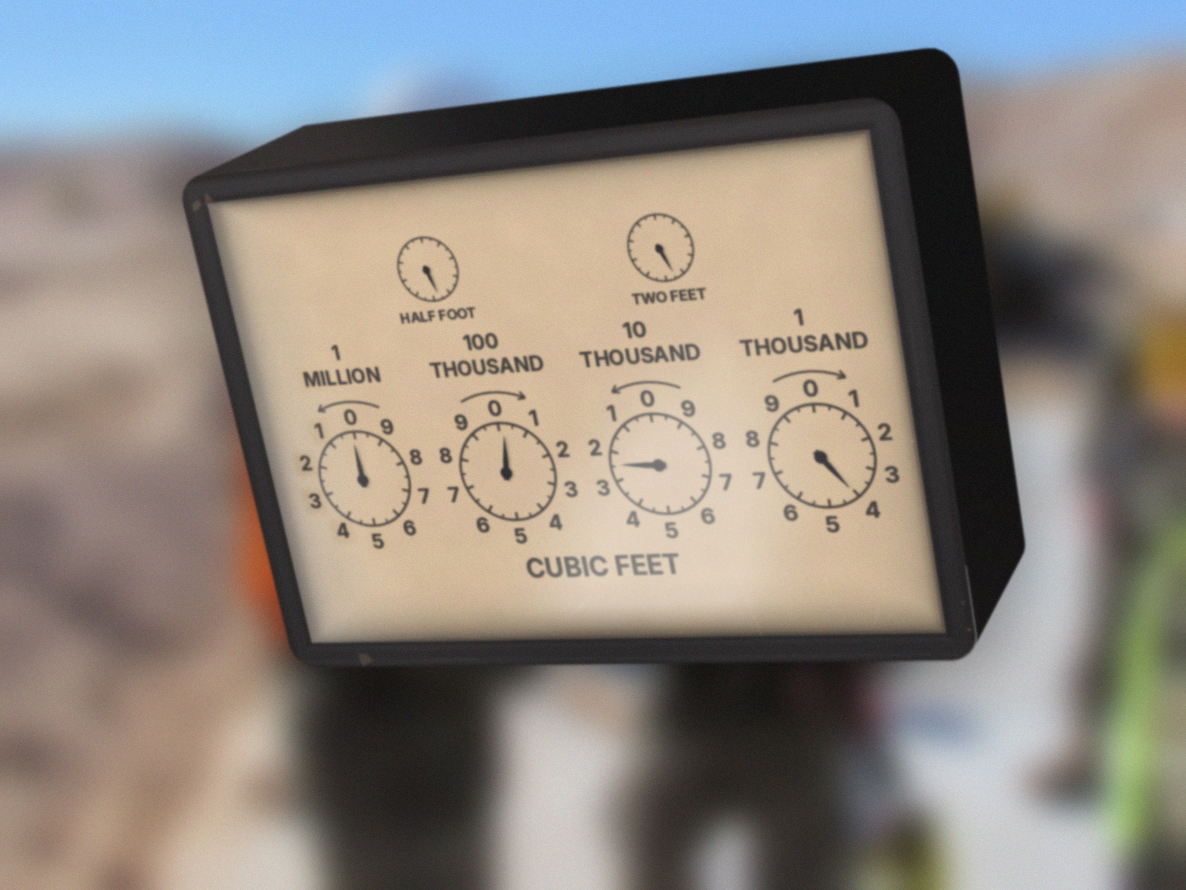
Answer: 2400 ft³
